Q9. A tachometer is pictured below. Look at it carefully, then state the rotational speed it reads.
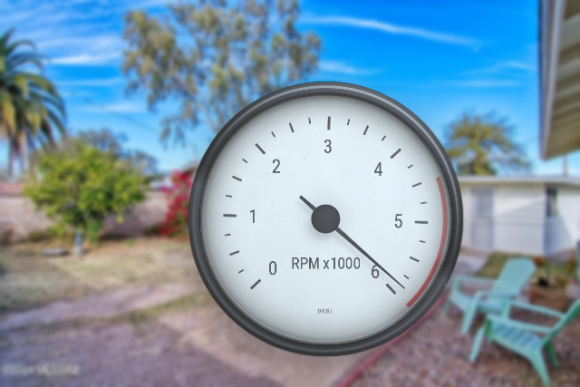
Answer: 5875 rpm
